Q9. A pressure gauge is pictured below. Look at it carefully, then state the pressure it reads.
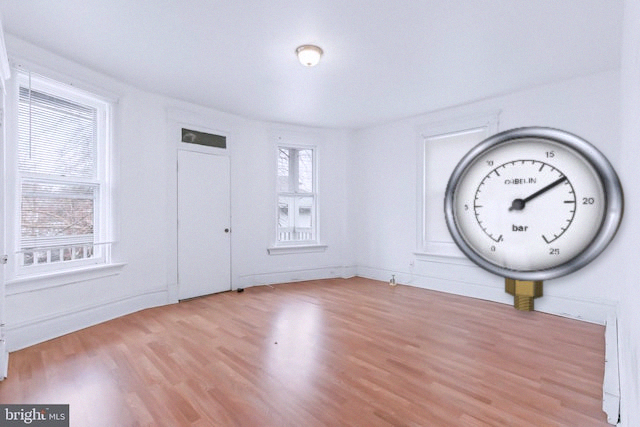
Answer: 17.5 bar
